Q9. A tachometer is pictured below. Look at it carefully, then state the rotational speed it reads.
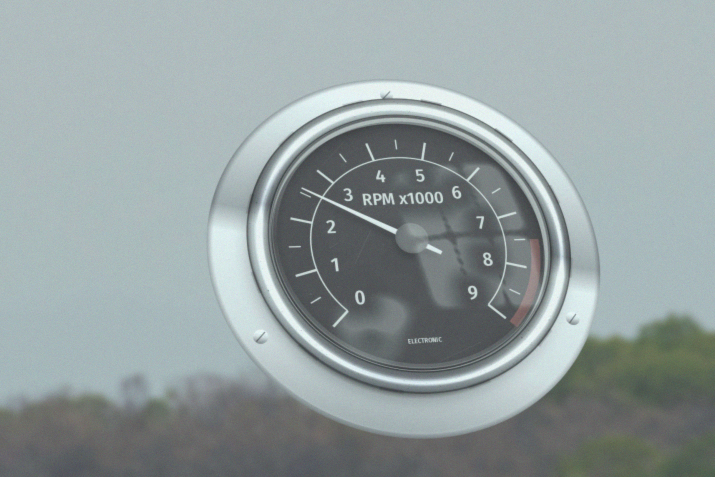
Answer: 2500 rpm
